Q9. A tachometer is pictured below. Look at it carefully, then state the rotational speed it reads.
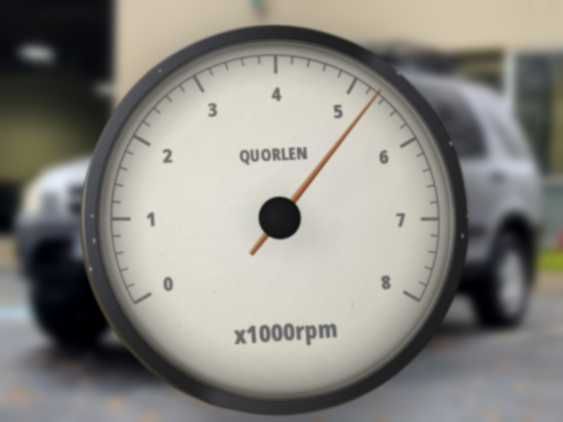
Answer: 5300 rpm
